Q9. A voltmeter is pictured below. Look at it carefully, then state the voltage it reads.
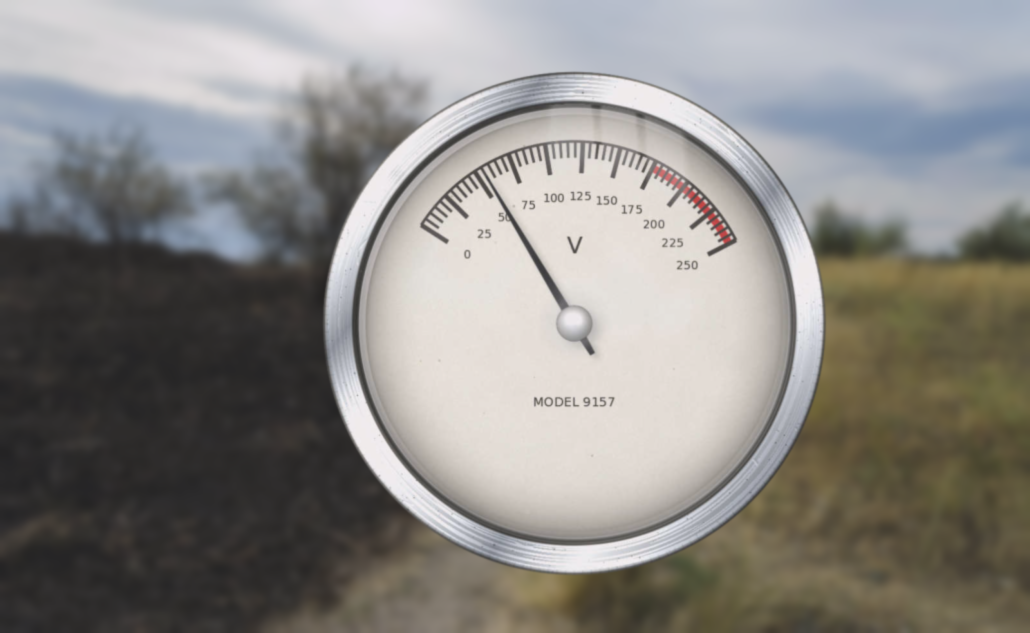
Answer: 55 V
